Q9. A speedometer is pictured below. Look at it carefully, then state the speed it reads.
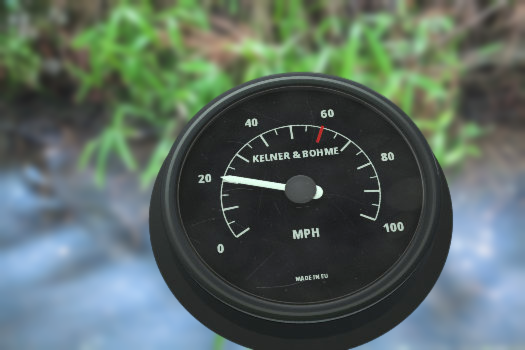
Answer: 20 mph
